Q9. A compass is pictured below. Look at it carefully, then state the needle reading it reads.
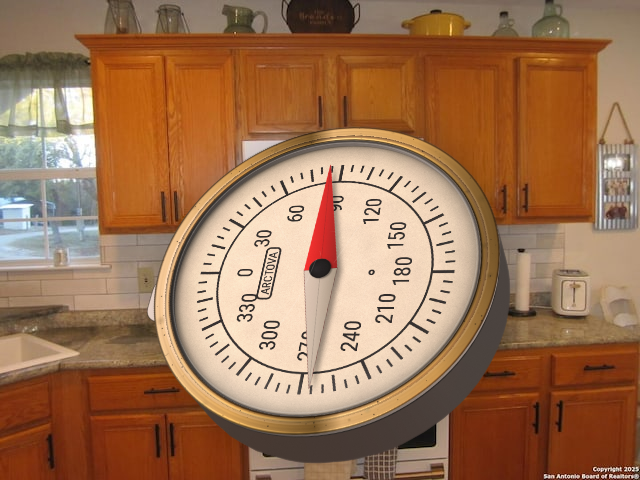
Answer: 85 °
